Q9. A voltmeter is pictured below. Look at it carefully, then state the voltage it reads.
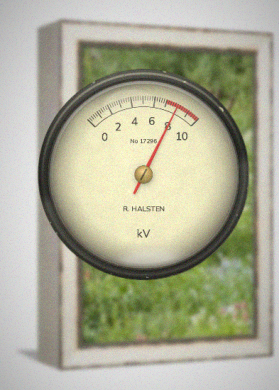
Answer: 8 kV
